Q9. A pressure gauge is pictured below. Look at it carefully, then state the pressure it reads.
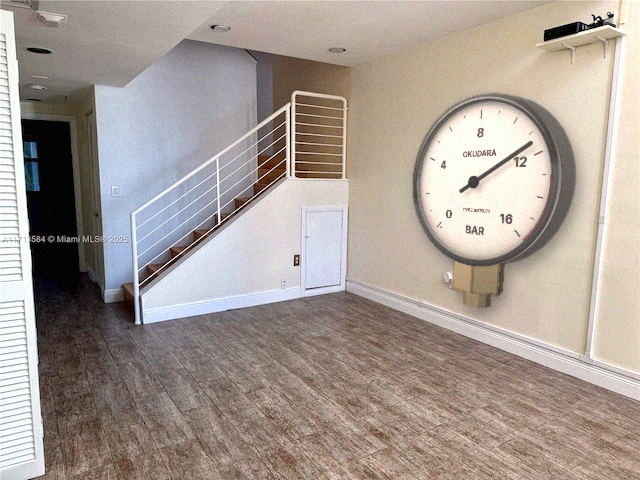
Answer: 11.5 bar
